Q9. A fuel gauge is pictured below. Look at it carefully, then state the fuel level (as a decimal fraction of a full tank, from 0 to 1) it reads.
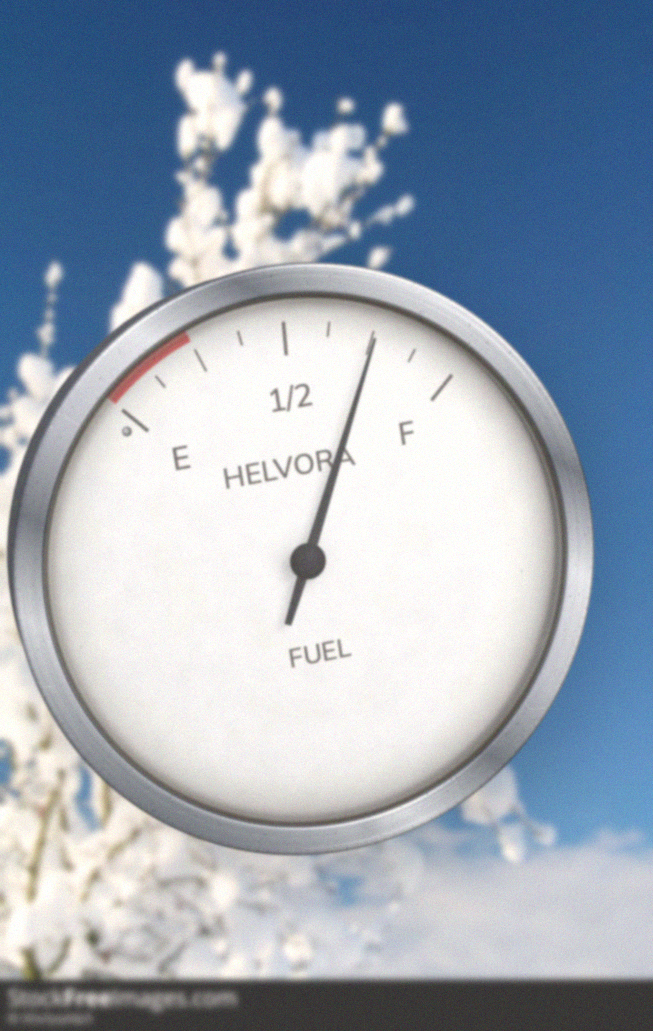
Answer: 0.75
